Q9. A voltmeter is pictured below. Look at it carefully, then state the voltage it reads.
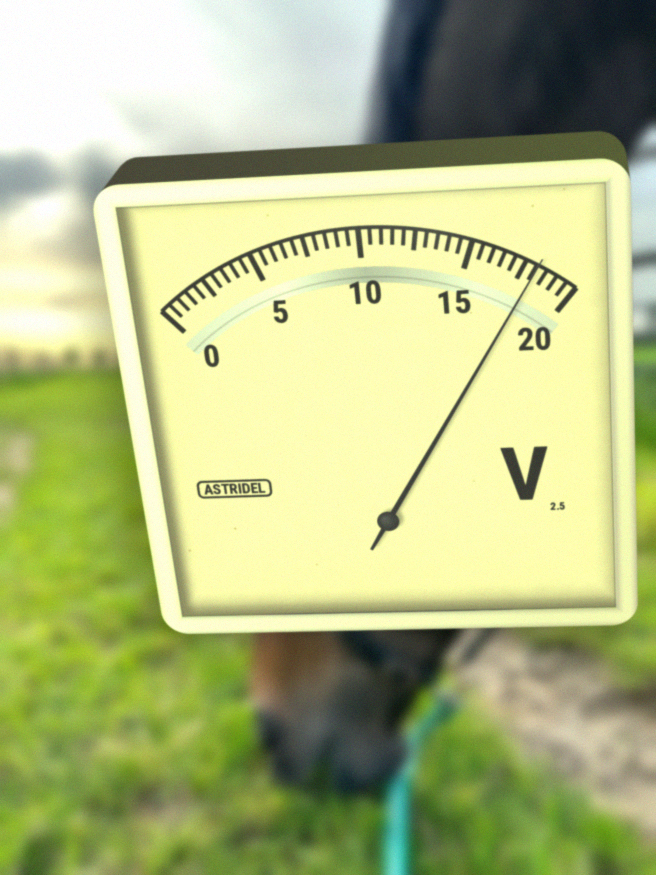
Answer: 18 V
